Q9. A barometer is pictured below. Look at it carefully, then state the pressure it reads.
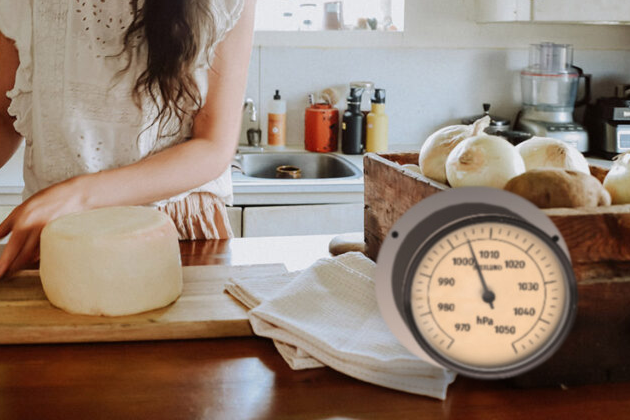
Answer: 1004 hPa
